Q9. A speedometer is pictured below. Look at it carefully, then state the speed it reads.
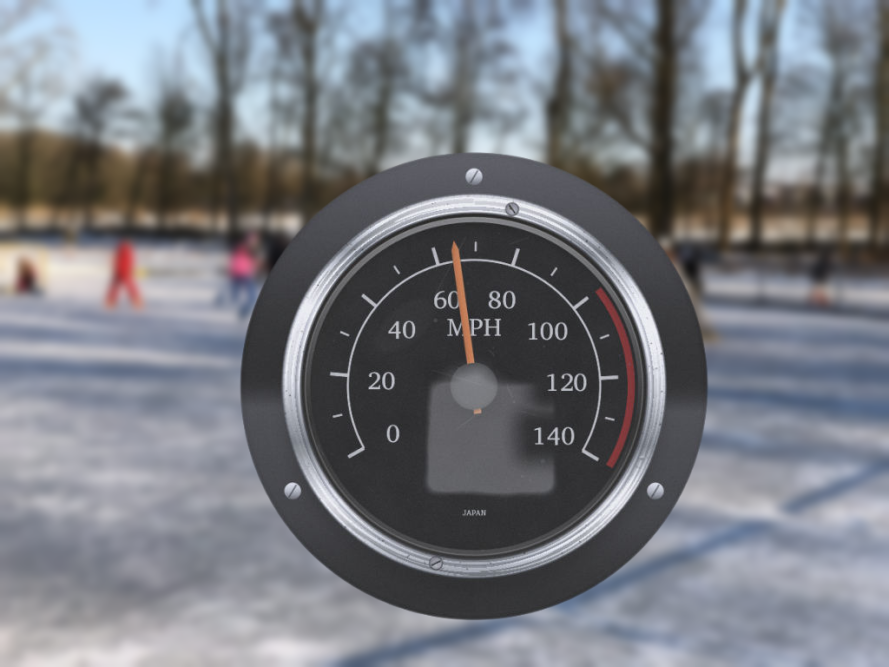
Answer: 65 mph
